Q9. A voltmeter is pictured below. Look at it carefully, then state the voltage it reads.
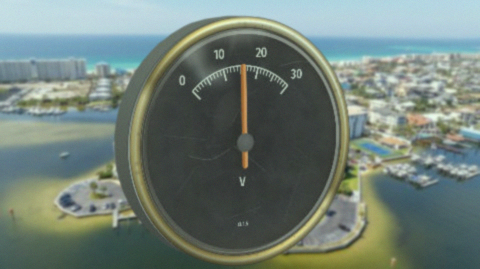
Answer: 15 V
